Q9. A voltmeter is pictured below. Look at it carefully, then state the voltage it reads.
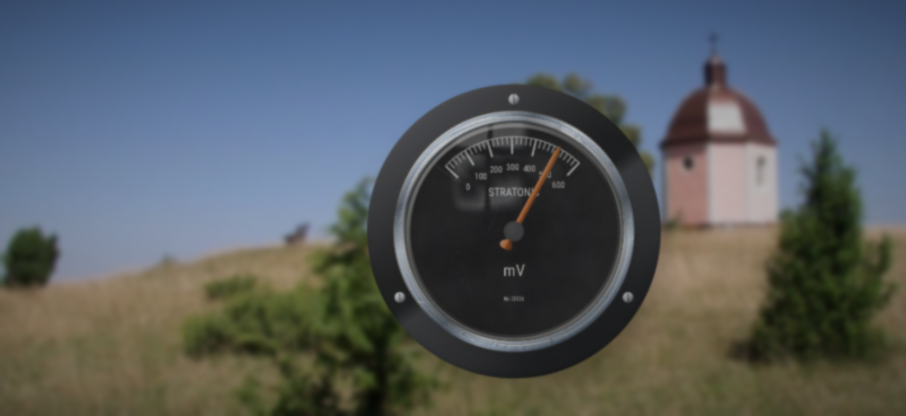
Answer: 500 mV
